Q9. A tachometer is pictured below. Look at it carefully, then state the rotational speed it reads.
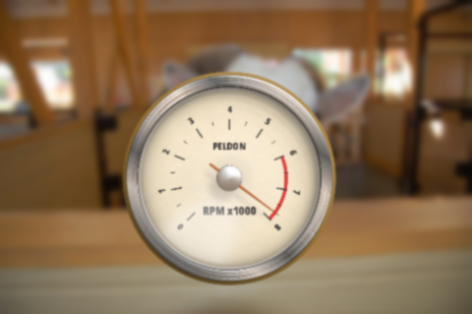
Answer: 7750 rpm
